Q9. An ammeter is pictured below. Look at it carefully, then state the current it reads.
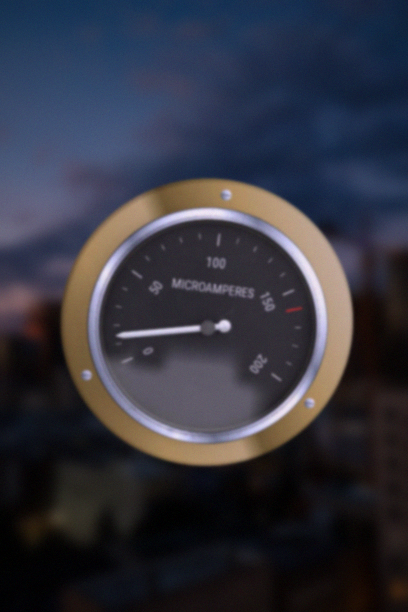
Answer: 15 µA
